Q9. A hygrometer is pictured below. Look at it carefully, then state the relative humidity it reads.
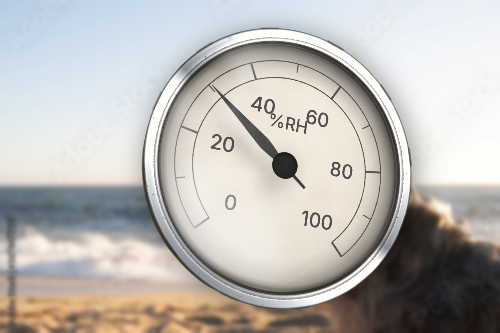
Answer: 30 %
